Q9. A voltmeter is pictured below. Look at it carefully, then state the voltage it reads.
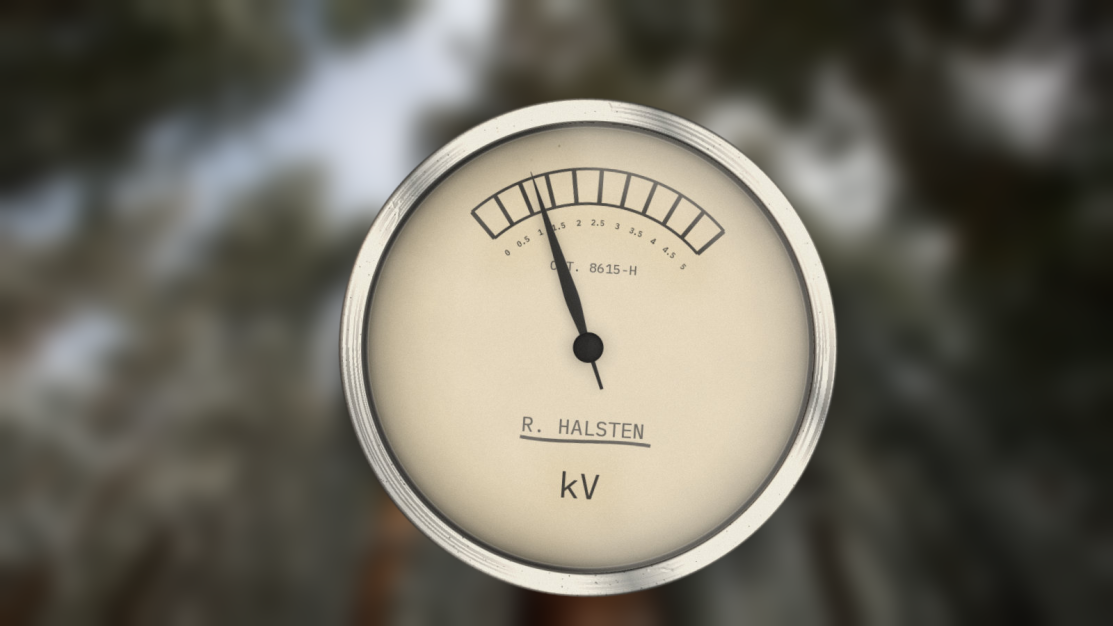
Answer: 1.25 kV
